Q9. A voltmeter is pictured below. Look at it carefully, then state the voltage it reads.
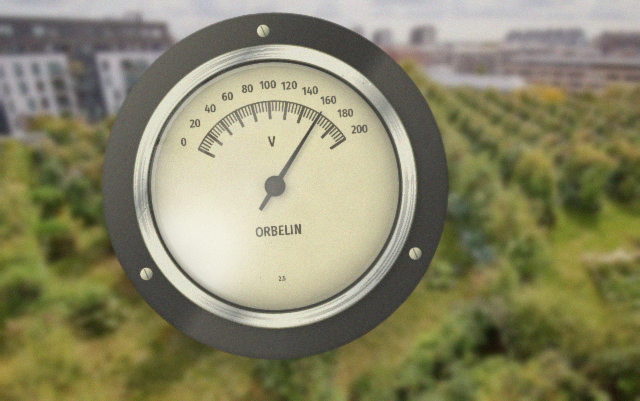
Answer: 160 V
